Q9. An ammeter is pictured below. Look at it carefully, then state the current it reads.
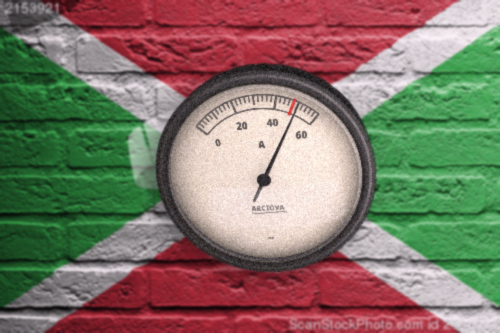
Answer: 50 A
